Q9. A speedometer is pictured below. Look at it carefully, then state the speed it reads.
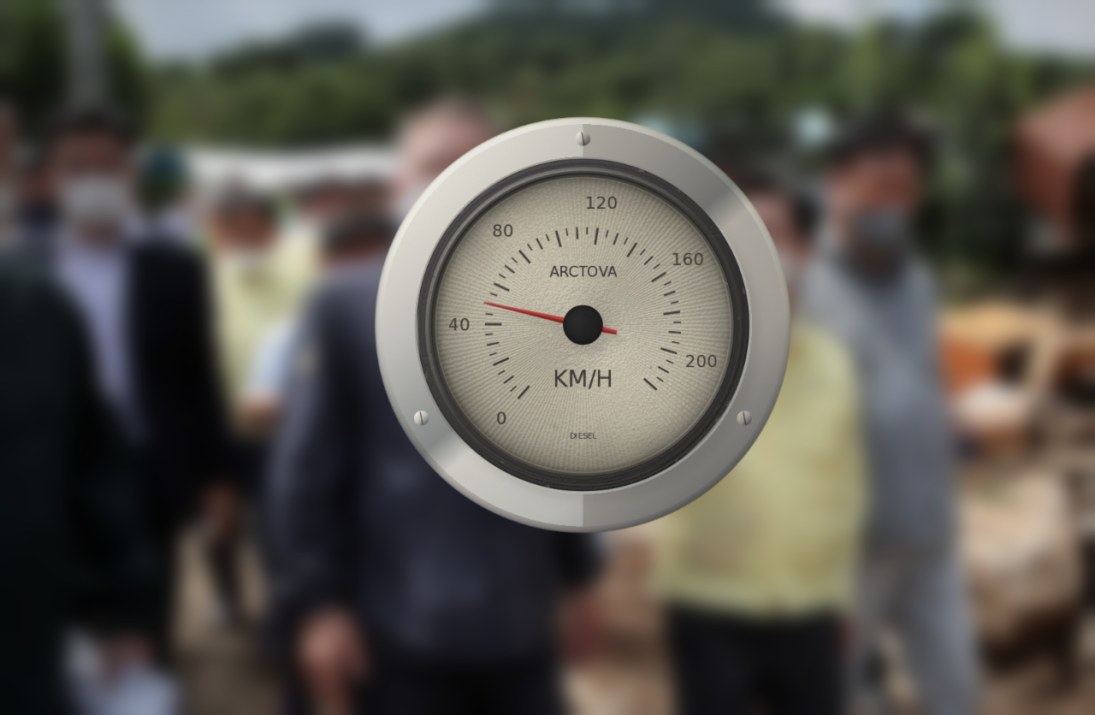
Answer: 50 km/h
